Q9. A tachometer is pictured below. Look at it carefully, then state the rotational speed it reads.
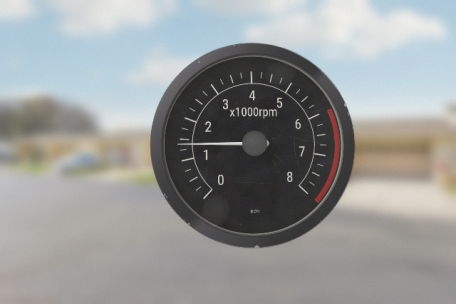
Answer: 1375 rpm
